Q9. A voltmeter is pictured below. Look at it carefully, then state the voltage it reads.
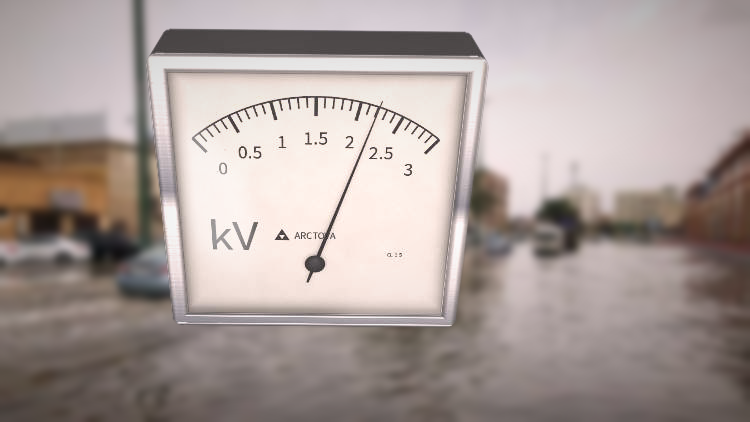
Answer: 2.2 kV
